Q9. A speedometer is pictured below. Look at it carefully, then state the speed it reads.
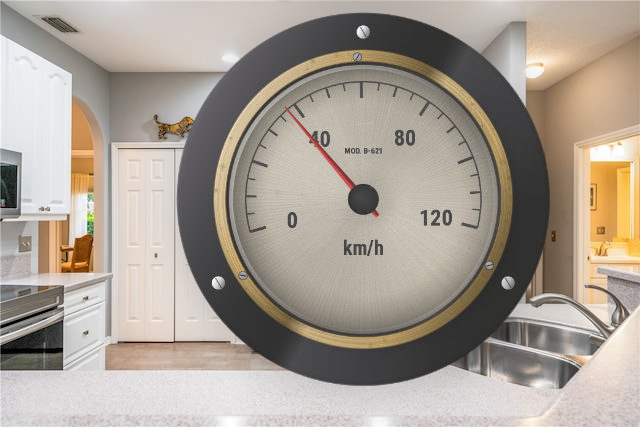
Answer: 37.5 km/h
